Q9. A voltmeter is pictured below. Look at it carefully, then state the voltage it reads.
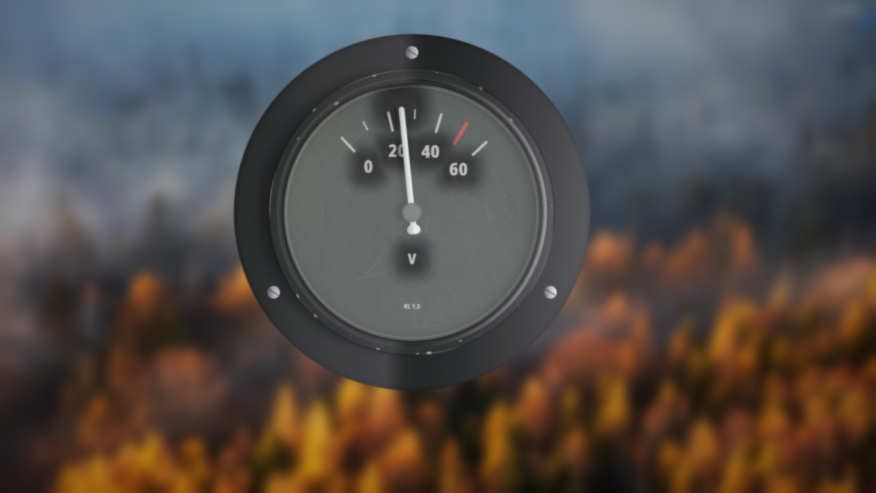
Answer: 25 V
